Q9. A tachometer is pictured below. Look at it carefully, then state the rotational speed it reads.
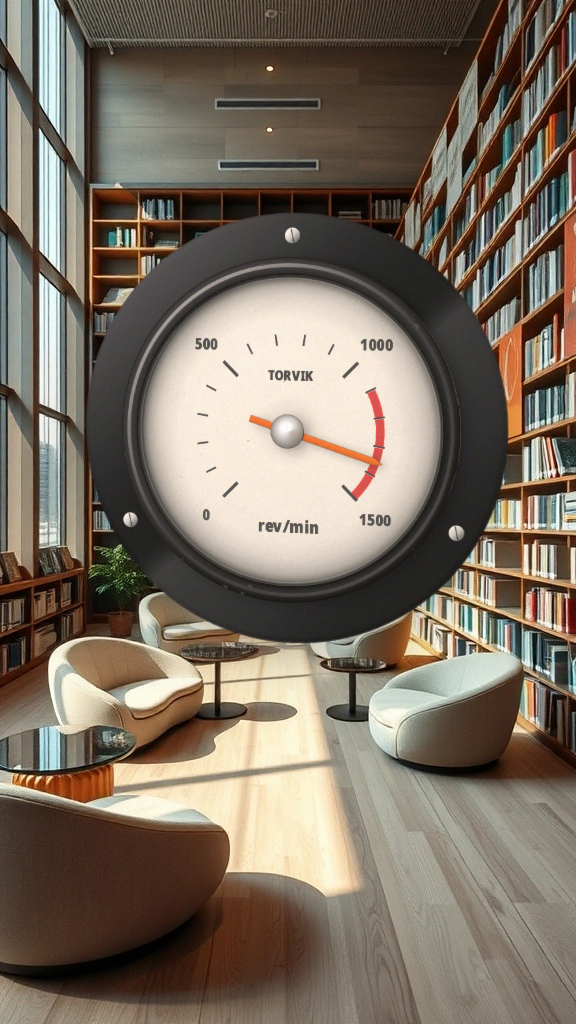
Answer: 1350 rpm
